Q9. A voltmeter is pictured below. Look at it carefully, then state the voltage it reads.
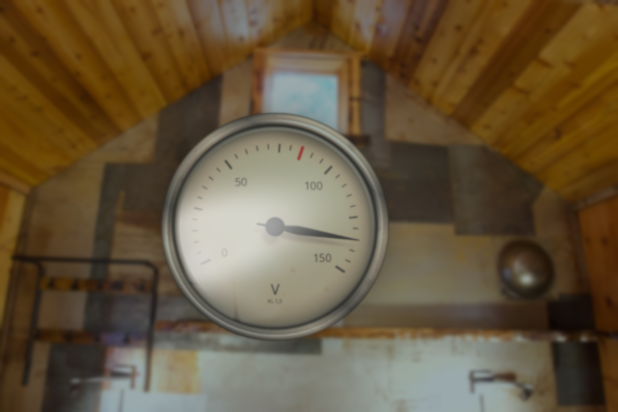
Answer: 135 V
